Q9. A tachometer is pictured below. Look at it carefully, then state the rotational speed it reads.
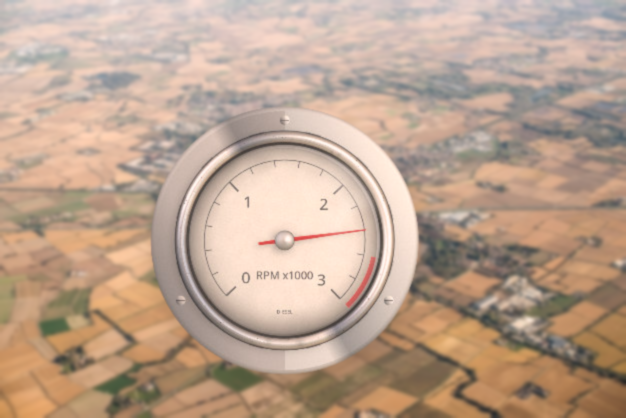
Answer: 2400 rpm
